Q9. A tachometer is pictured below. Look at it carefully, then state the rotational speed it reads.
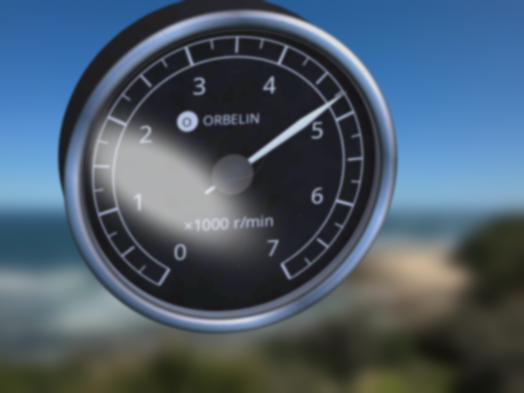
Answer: 4750 rpm
